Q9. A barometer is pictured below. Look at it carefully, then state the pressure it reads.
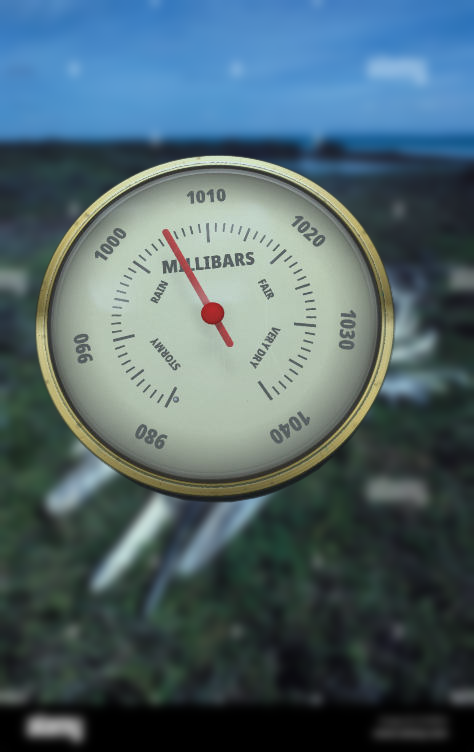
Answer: 1005 mbar
